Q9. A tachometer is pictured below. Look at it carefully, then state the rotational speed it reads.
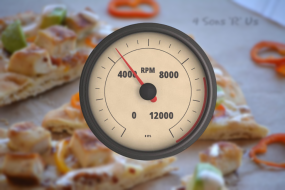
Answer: 4500 rpm
